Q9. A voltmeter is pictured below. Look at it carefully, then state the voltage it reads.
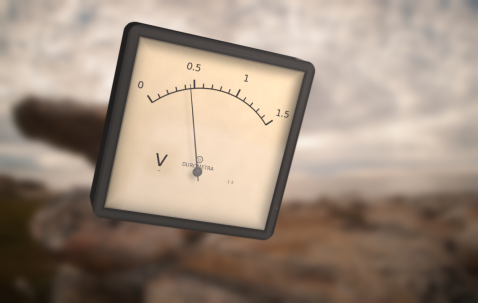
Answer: 0.45 V
